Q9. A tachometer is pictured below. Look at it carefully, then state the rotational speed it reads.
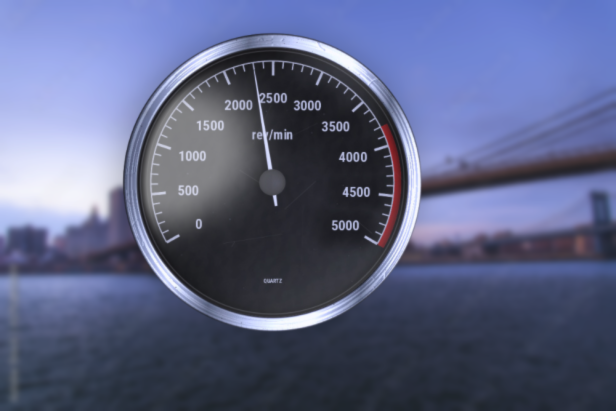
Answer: 2300 rpm
